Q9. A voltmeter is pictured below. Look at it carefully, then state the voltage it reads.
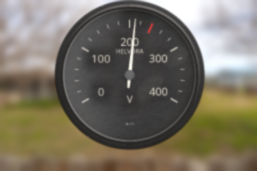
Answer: 210 V
